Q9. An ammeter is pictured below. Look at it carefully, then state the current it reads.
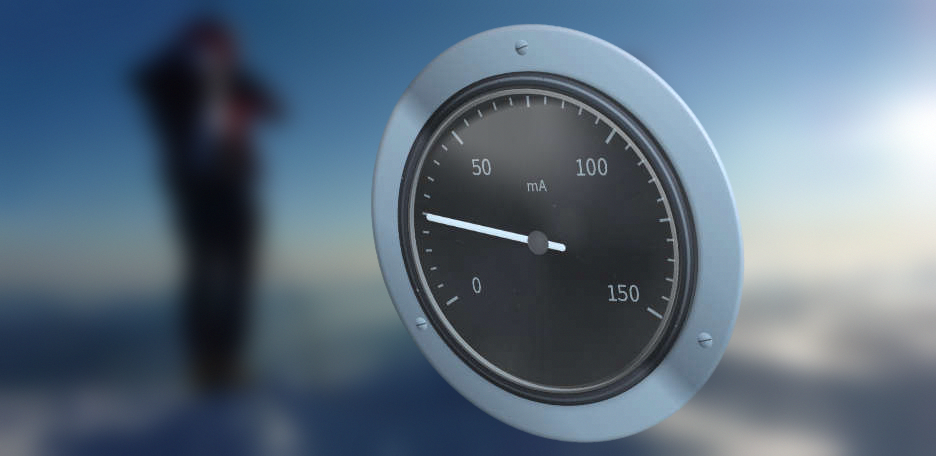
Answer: 25 mA
